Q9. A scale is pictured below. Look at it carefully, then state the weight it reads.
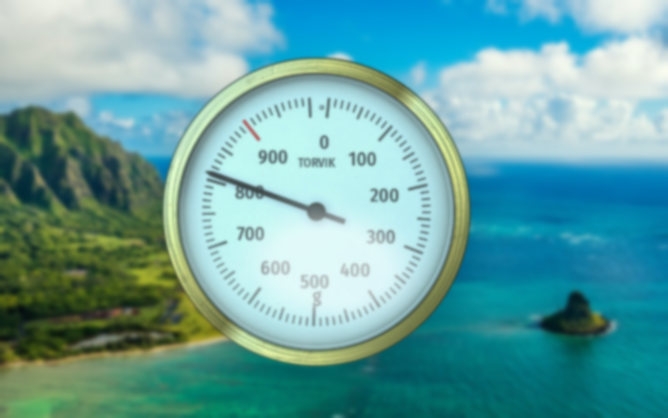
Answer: 810 g
